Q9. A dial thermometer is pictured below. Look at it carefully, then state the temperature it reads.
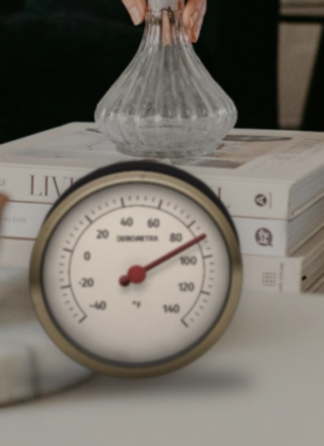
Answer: 88 °F
